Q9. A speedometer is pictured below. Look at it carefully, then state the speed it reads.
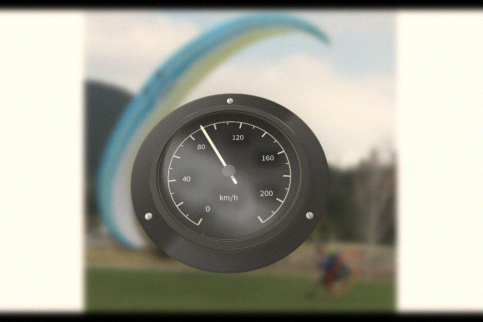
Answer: 90 km/h
